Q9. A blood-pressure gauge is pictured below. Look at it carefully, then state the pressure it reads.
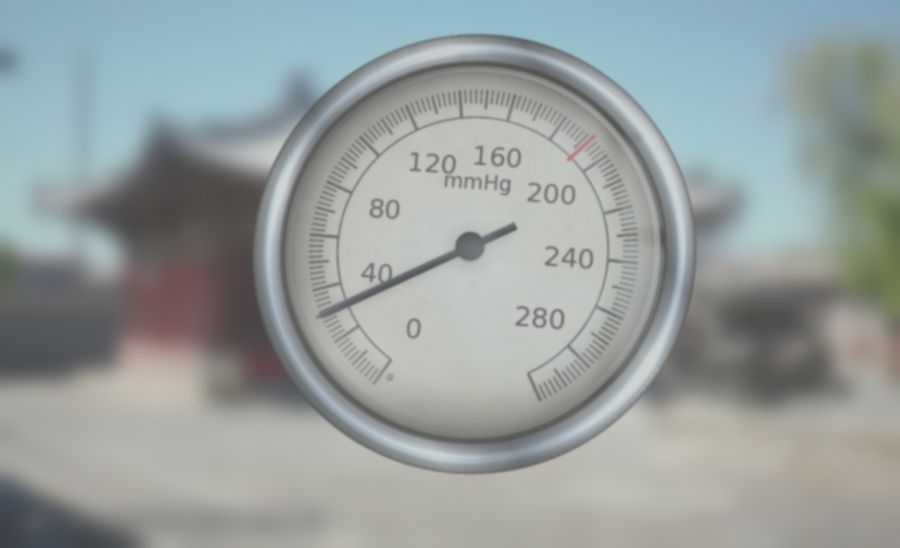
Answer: 30 mmHg
